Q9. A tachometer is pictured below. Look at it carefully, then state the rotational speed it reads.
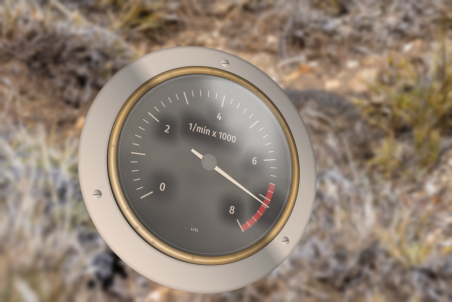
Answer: 7200 rpm
